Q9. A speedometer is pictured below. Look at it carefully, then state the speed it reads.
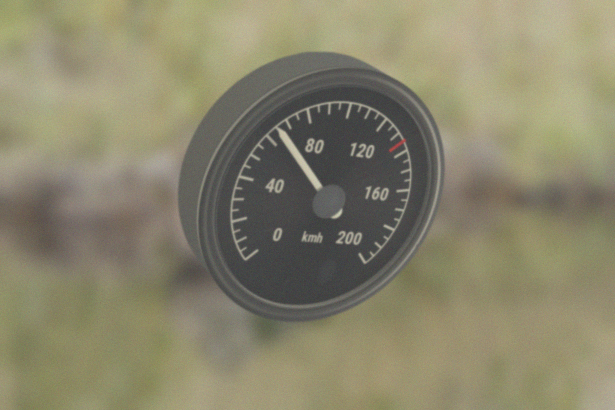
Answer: 65 km/h
